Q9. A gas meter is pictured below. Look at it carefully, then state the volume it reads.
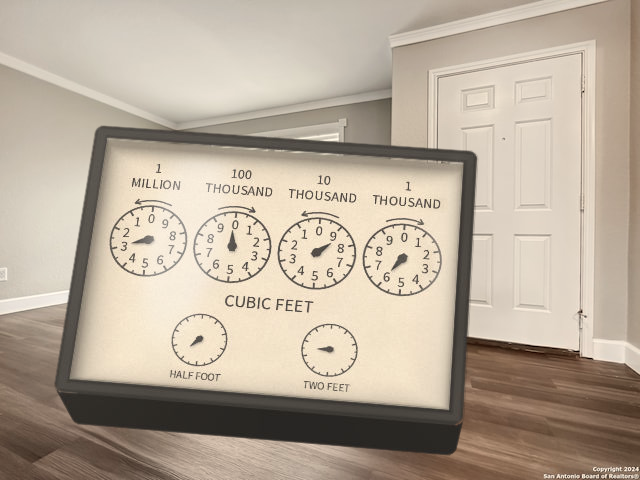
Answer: 298600 ft³
